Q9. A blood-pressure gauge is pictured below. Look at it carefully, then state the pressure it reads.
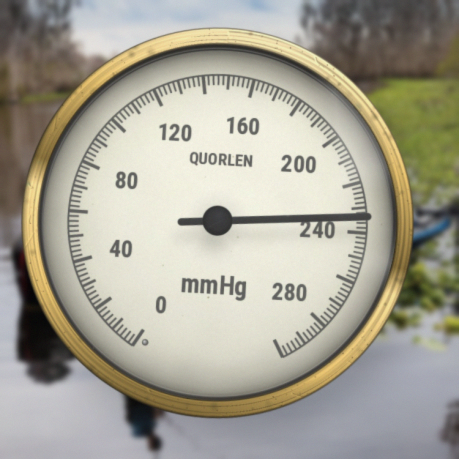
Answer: 234 mmHg
